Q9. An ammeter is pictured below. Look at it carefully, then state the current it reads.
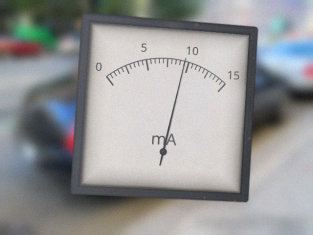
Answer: 9.5 mA
